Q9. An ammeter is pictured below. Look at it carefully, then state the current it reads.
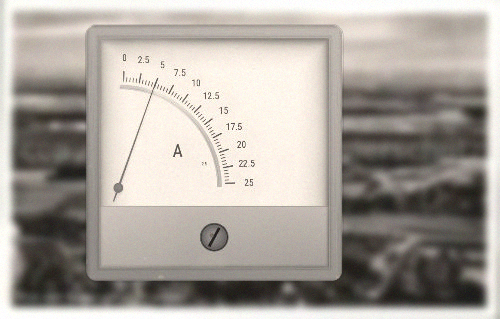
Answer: 5 A
